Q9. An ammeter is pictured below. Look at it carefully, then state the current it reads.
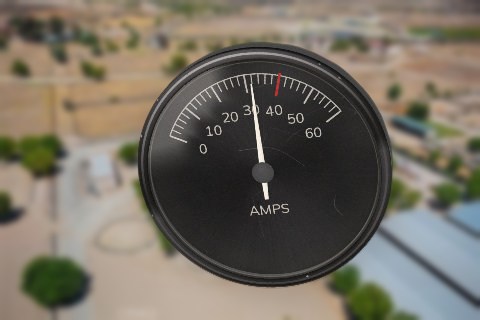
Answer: 32 A
